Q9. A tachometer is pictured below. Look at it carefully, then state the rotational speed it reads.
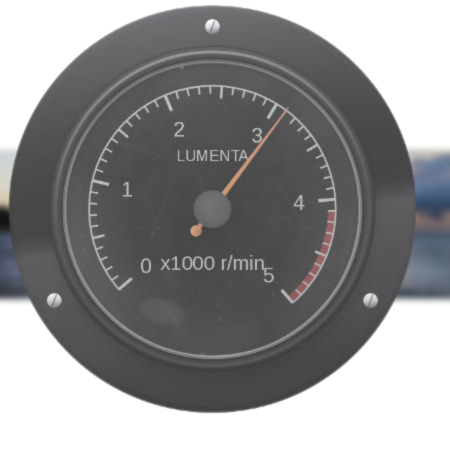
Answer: 3100 rpm
